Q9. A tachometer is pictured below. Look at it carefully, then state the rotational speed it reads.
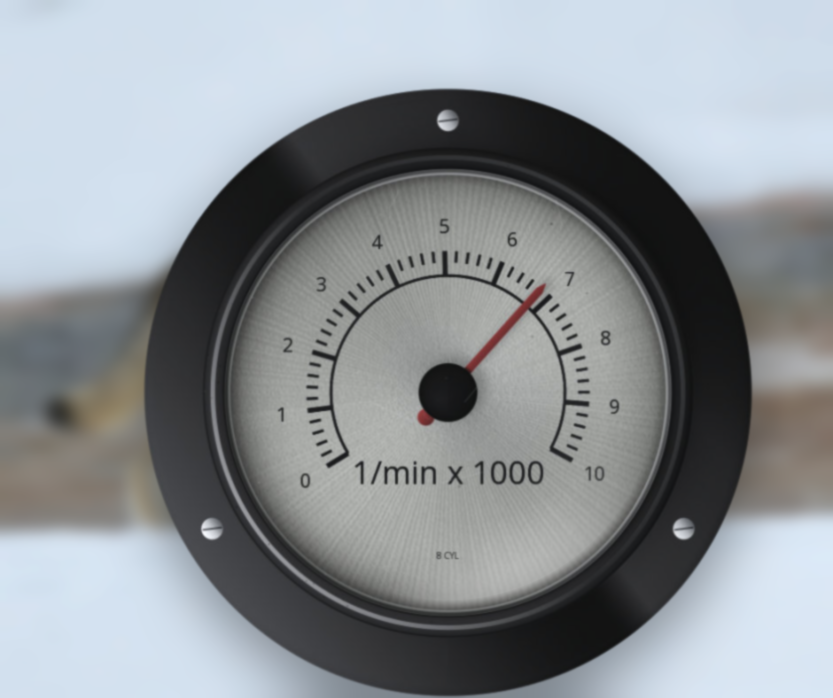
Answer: 6800 rpm
